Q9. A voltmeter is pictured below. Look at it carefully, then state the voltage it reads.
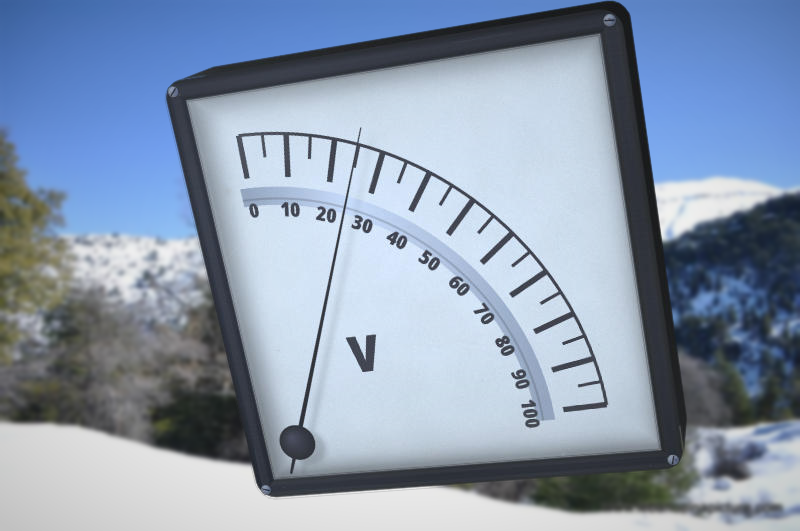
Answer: 25 V
